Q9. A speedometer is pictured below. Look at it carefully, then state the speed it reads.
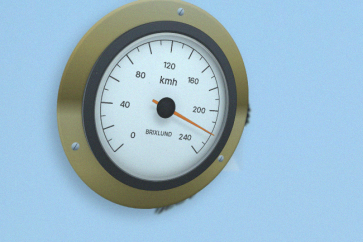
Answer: 220 km/h
